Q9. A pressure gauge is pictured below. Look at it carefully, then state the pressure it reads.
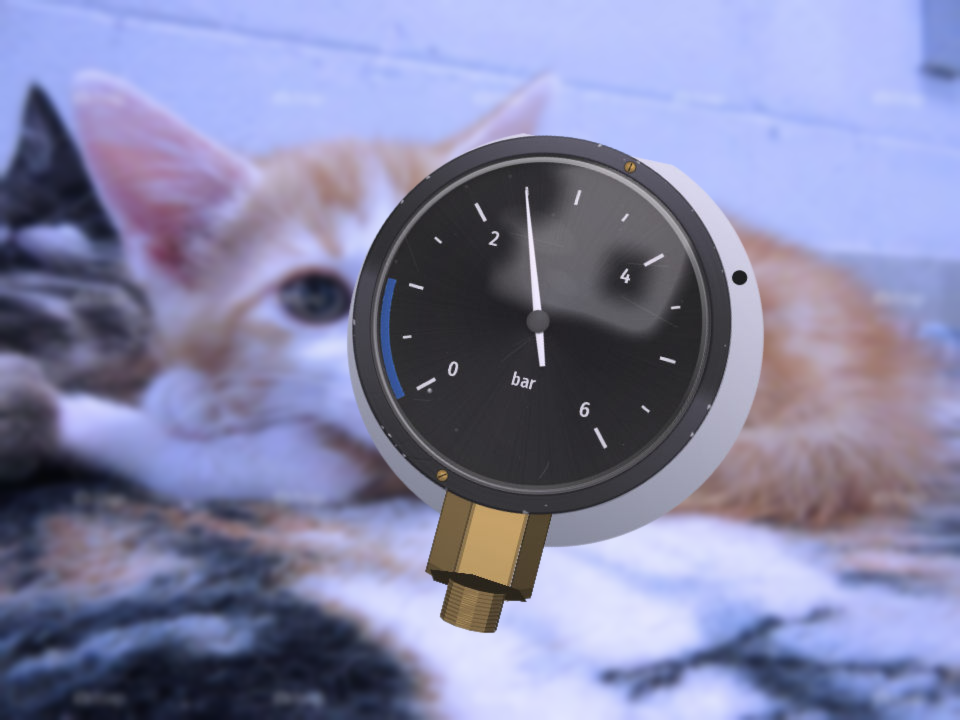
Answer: 2.5 bar
